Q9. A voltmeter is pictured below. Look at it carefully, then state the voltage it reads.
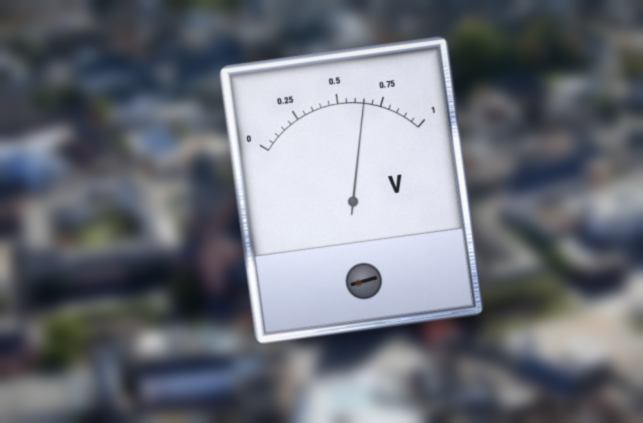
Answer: 0.65 V
